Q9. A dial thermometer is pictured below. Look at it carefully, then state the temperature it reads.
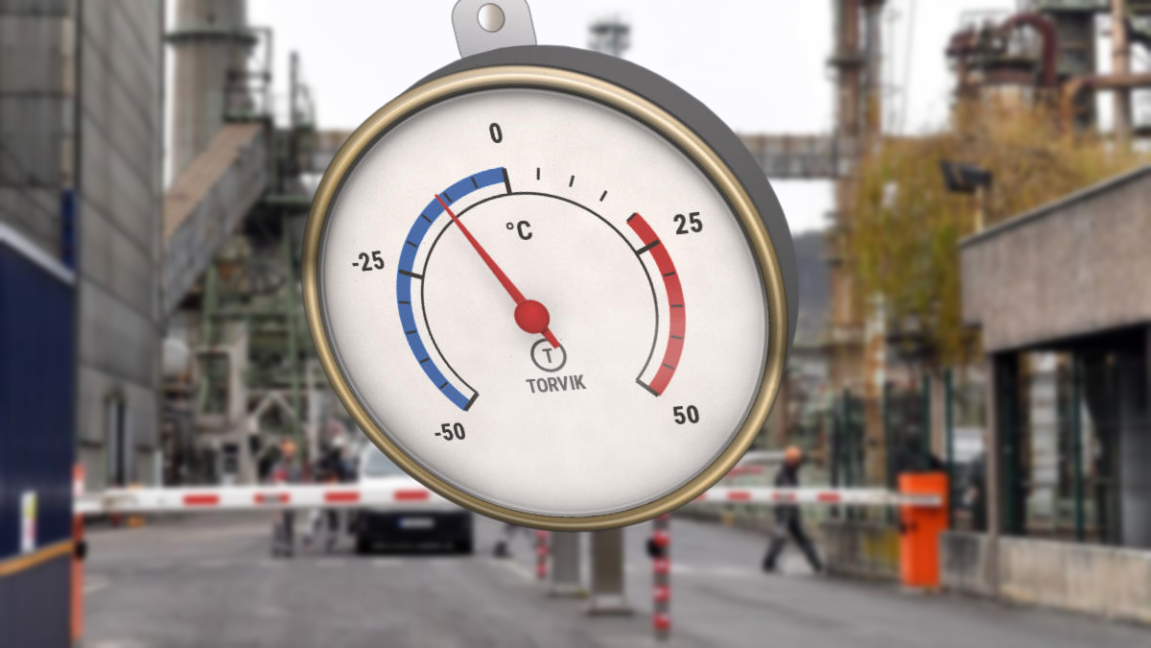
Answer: -10 °C
